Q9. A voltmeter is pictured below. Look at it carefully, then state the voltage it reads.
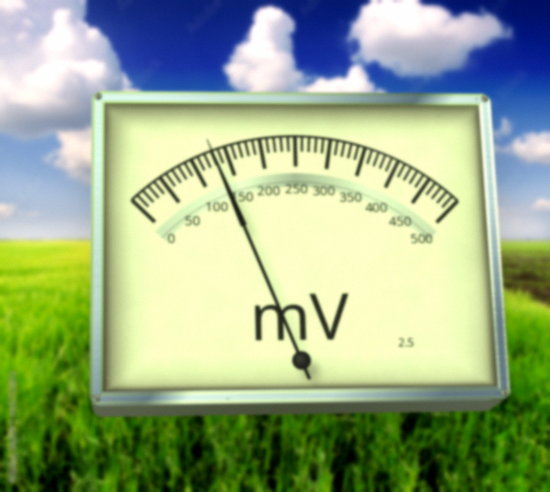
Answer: 130 mV
